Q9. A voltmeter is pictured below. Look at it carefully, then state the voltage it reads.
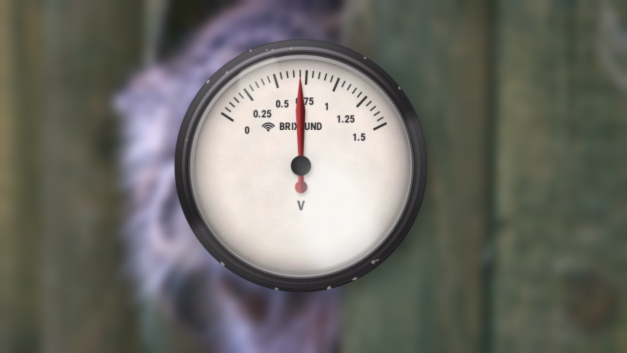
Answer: 0.7 V
